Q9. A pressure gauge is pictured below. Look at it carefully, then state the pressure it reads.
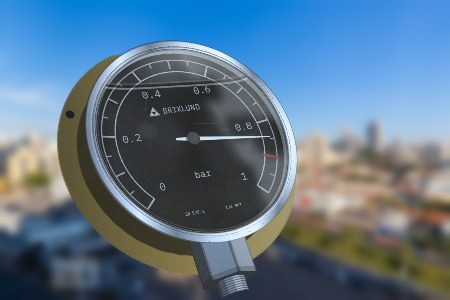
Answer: 0.85 bar
